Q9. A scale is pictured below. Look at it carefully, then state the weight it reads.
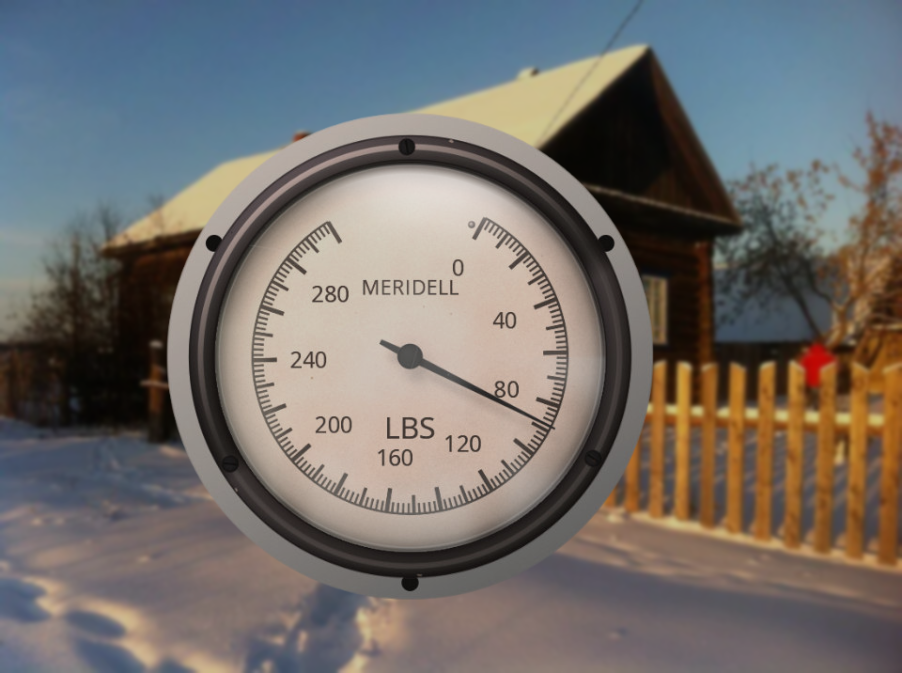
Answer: 88 lb
